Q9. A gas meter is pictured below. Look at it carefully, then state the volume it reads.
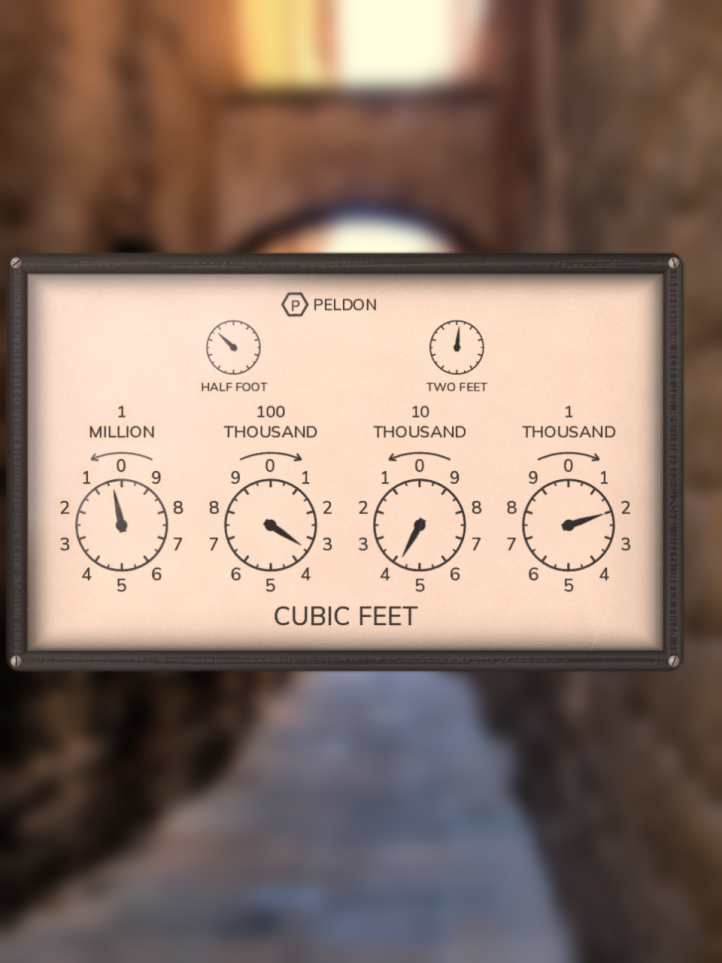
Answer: 34200 ft³
